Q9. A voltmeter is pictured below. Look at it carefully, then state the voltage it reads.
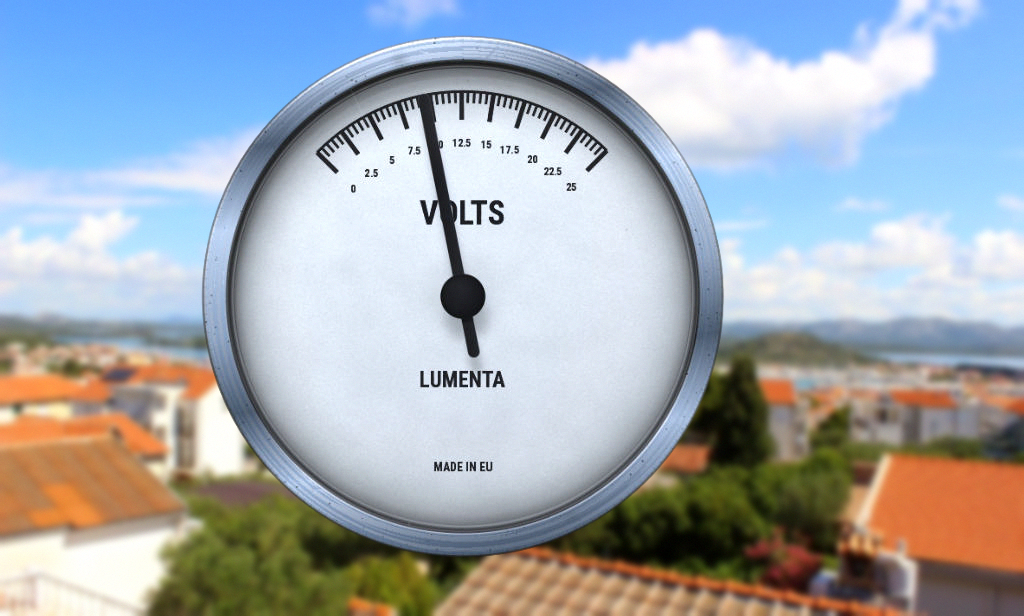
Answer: 9.5 V
